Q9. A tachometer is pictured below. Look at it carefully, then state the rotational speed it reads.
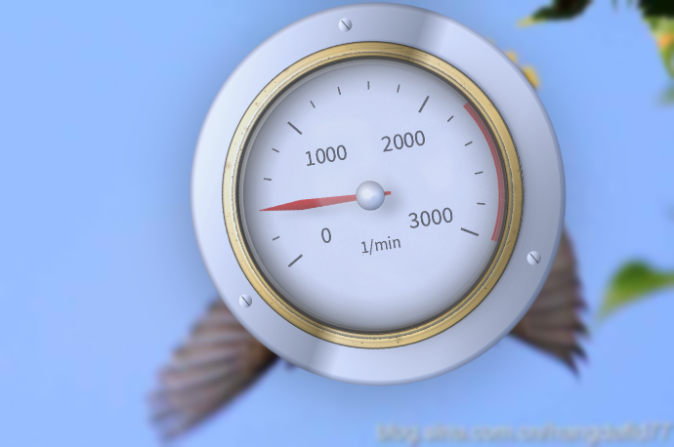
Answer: 400 rpm
